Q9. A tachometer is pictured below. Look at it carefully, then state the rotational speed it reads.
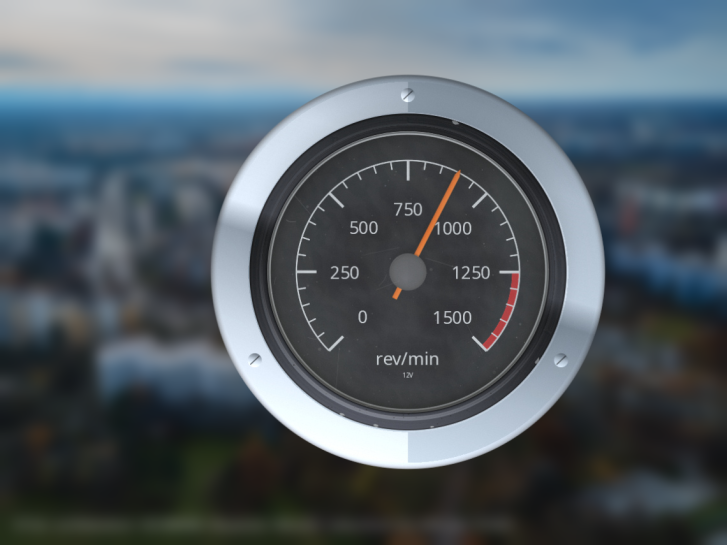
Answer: 900 rpm
